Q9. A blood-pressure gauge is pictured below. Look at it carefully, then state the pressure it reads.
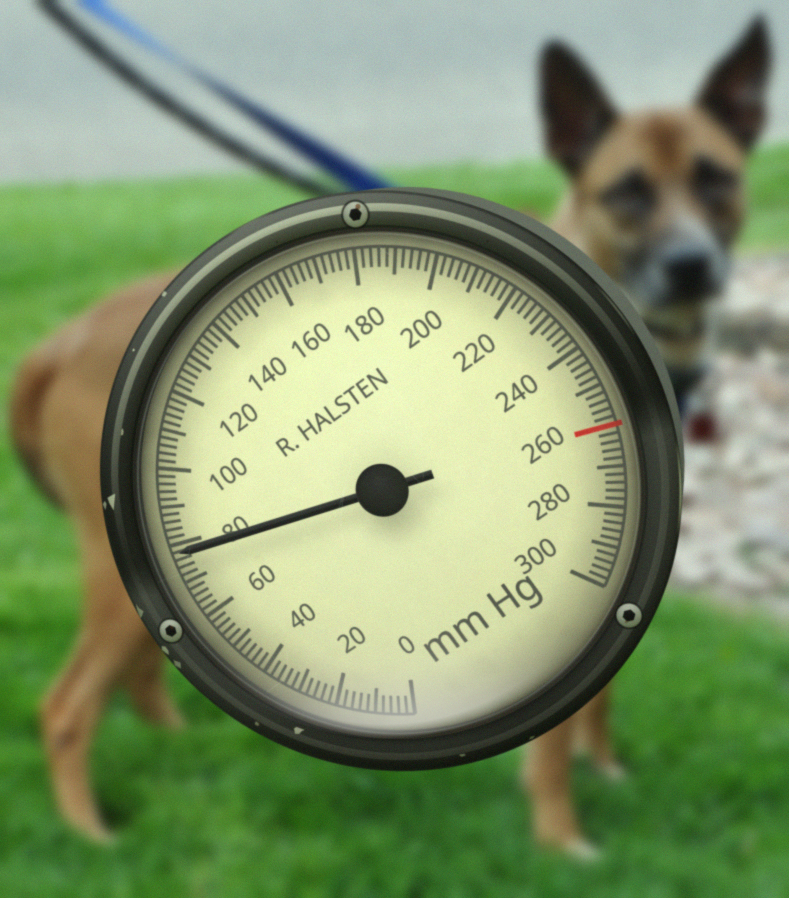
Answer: 78 mmHg
